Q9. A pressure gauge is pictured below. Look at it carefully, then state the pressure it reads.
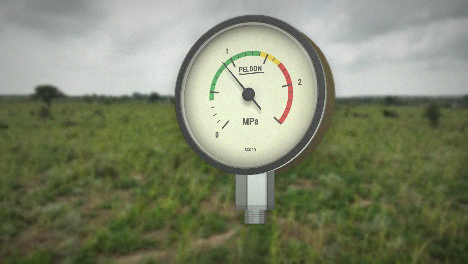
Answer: 0.9 MPa
